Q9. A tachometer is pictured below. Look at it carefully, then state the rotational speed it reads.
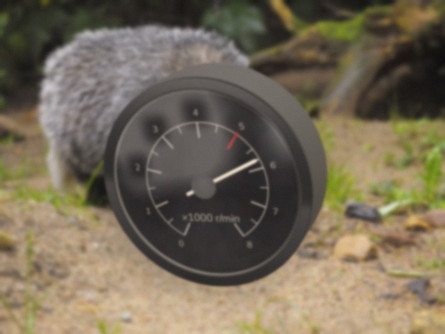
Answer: 5750 rpm
